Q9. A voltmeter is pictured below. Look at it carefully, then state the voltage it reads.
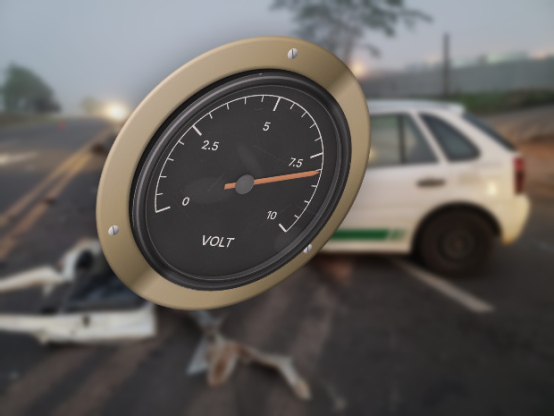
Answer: 8 V
